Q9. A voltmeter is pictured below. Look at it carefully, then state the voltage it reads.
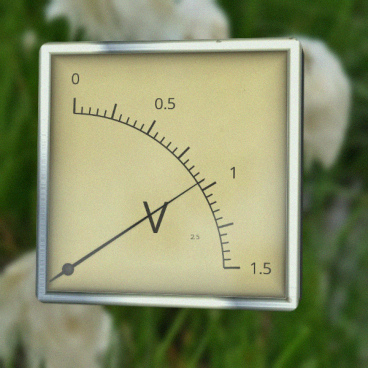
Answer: 0.95 V
